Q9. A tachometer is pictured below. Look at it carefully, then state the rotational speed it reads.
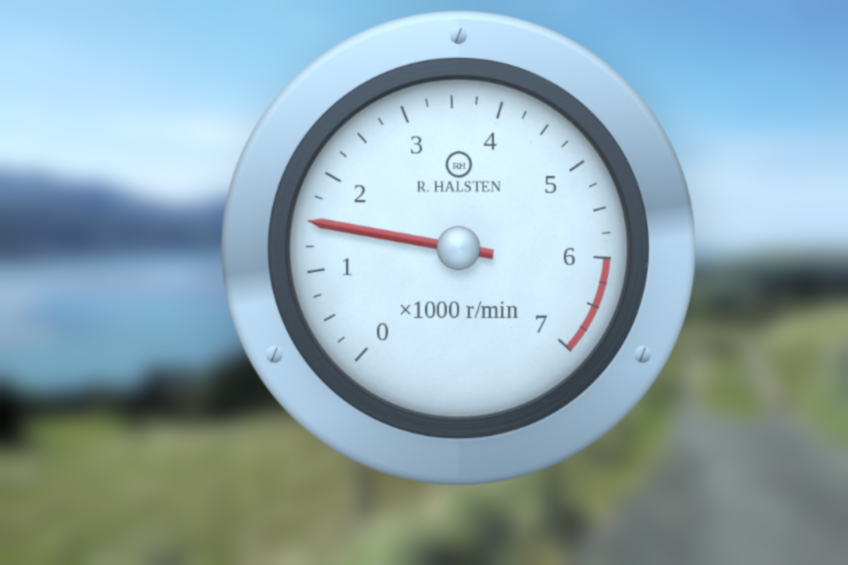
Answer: 1500 rpm
